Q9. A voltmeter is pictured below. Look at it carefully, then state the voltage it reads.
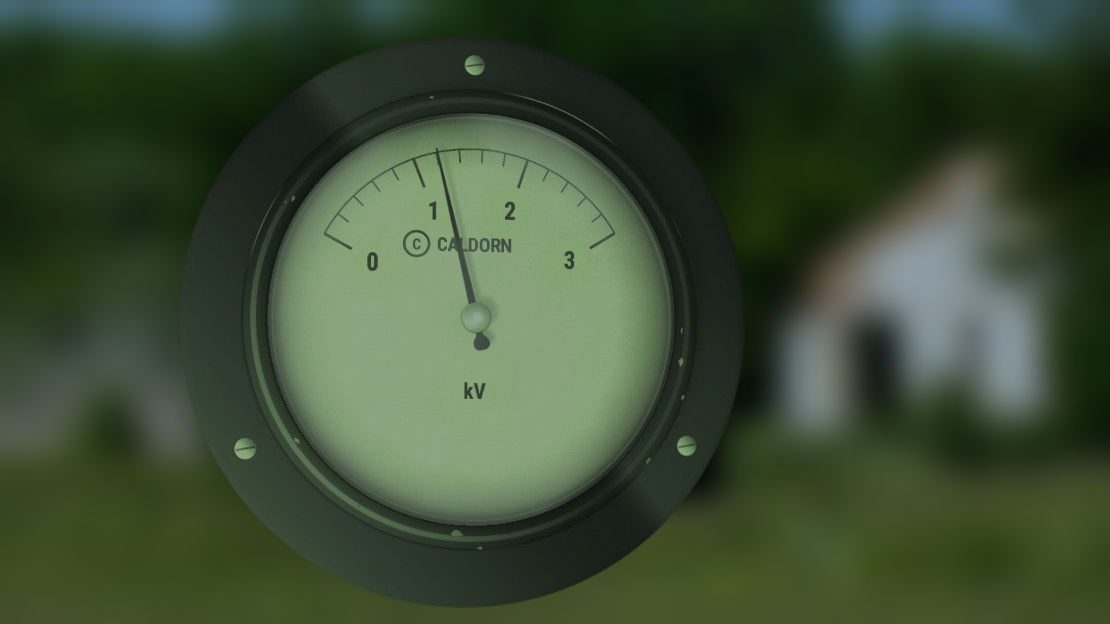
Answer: 1.2 kV
